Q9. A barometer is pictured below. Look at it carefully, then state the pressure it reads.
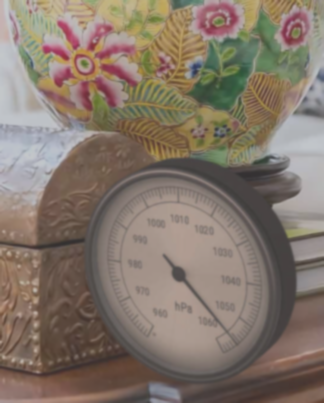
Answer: 1055 hPa
